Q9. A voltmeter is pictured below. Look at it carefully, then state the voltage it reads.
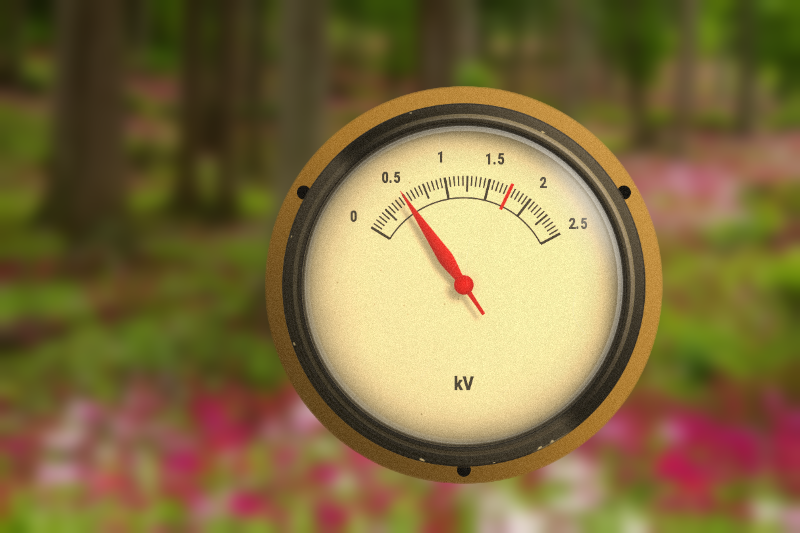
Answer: 0.5 kV
